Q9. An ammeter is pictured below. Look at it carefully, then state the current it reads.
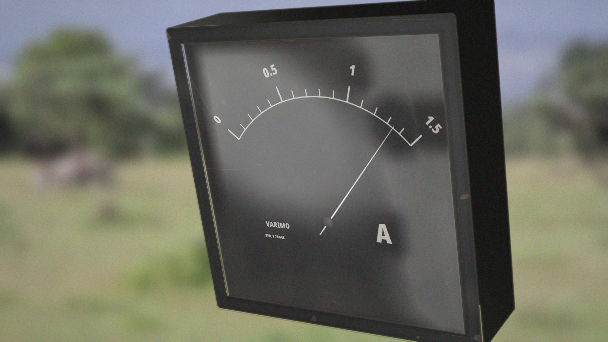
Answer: 1.35 A
